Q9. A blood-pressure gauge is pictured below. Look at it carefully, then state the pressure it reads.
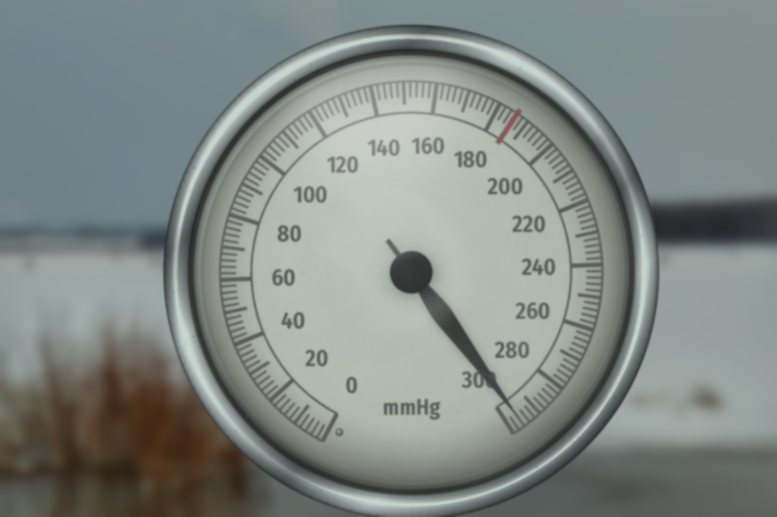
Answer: 296 mmHg
